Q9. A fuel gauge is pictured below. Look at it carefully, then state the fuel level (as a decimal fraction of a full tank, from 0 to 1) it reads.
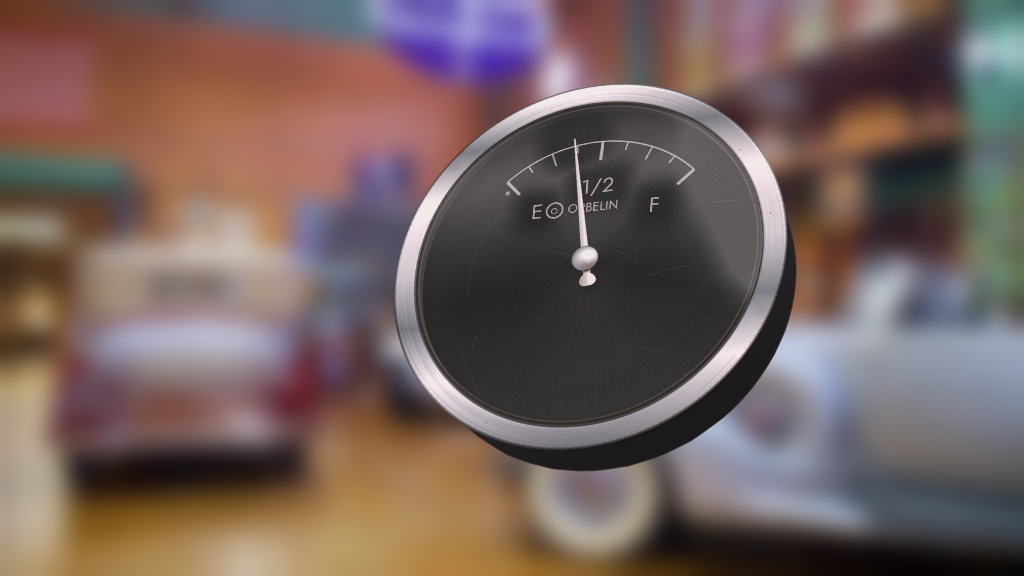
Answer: 0.375
